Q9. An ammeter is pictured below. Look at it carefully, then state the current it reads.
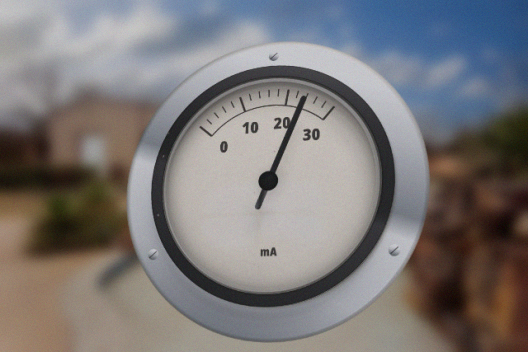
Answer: 24 mA
